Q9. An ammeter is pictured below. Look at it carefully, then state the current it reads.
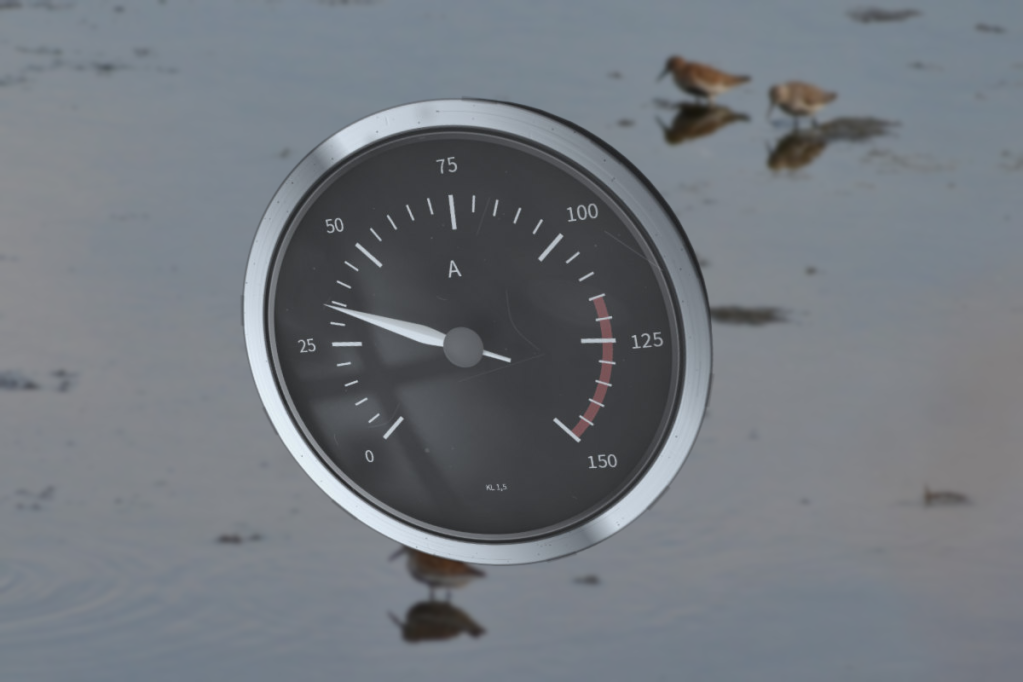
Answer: 35 A
